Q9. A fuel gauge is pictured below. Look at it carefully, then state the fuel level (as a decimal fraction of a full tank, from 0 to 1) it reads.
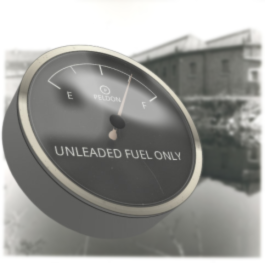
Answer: 0.75
